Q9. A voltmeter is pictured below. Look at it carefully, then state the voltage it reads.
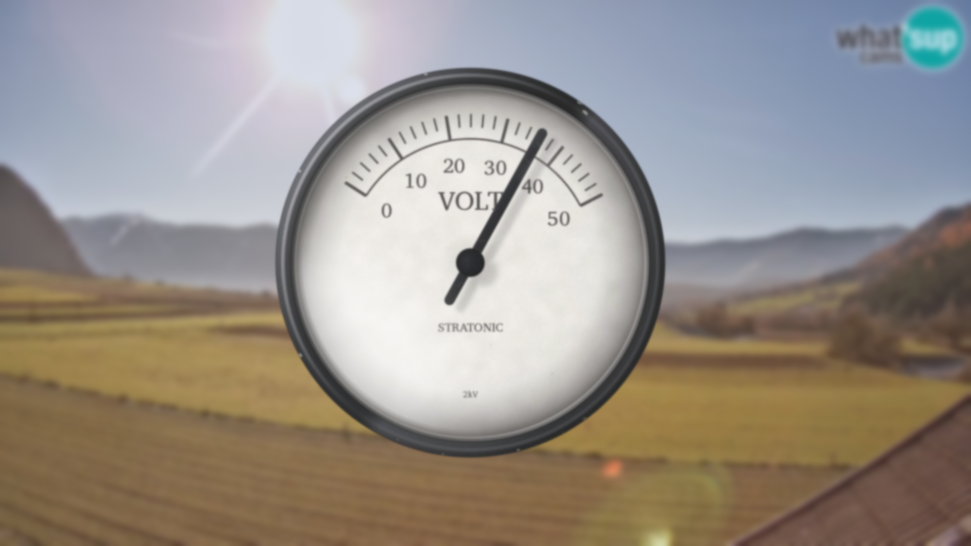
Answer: 36 V
